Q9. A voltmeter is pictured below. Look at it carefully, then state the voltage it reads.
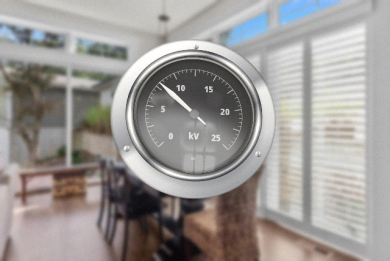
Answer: 8 kV
